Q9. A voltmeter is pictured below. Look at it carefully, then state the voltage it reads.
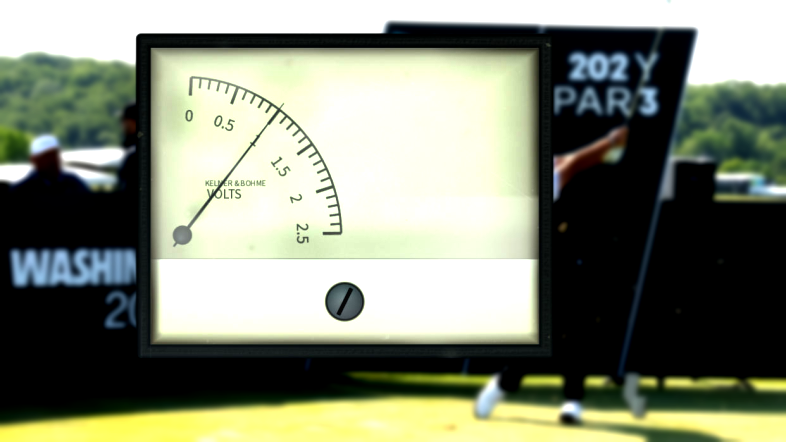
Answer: 1 V
